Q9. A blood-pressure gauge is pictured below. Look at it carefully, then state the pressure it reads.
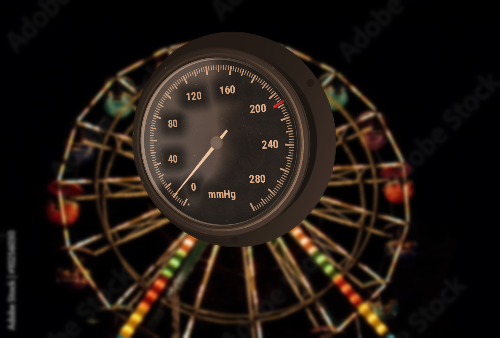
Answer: 10 mmHg
